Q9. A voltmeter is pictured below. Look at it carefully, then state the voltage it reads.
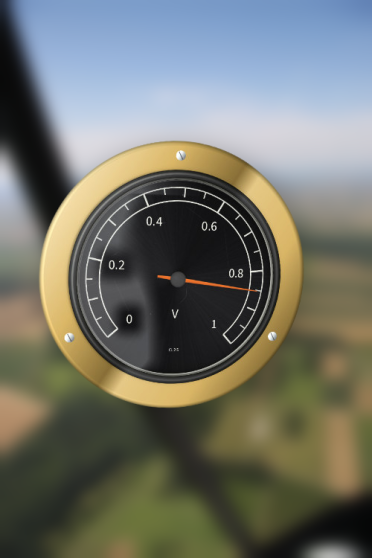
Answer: 0.85 V
